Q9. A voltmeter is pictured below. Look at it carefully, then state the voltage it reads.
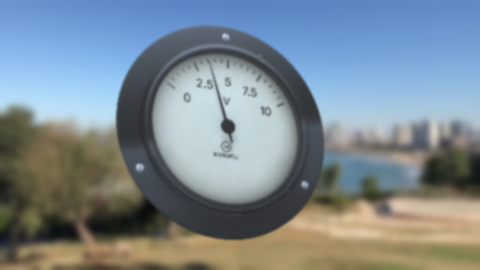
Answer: 3.5 V
